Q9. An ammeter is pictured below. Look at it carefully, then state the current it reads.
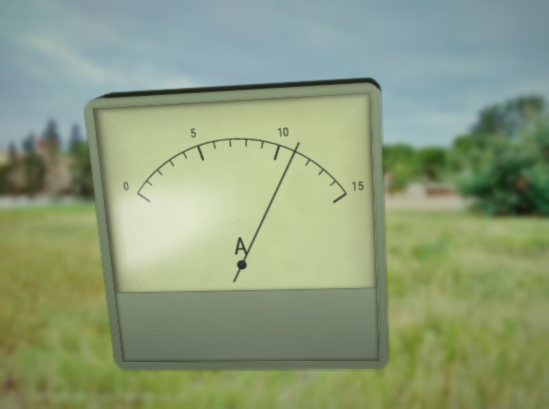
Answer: 11 A
